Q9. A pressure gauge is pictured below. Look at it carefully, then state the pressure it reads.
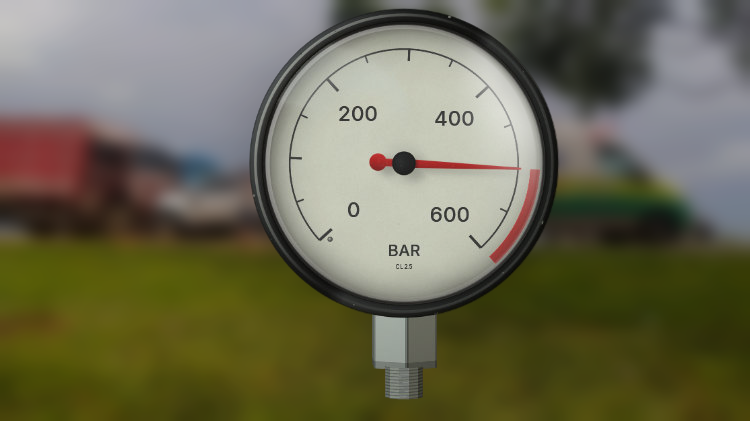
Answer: 500 bar
